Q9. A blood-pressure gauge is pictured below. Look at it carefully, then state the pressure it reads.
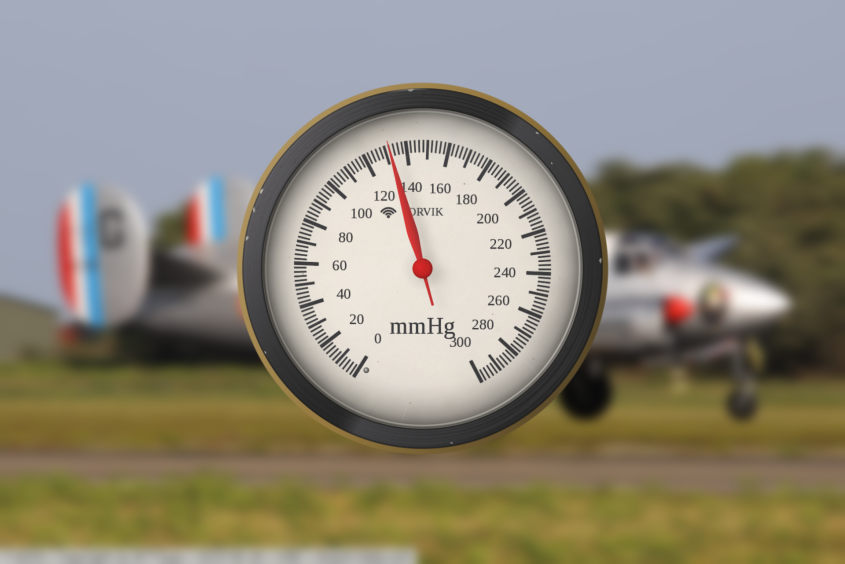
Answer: 132 mmHg
